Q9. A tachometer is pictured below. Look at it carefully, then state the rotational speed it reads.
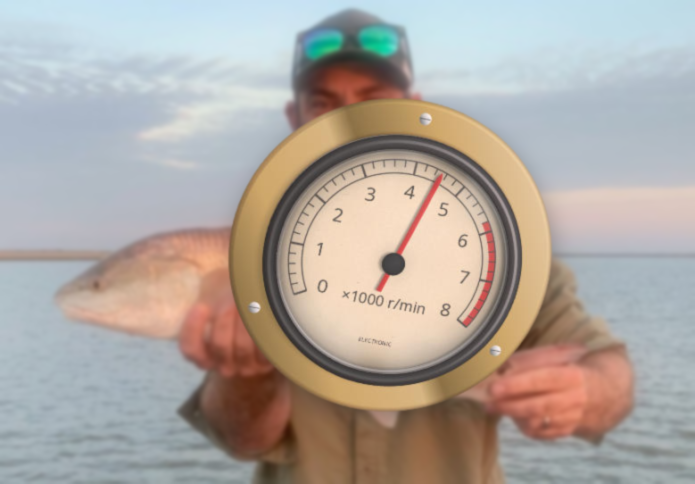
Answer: 4500 rpm
